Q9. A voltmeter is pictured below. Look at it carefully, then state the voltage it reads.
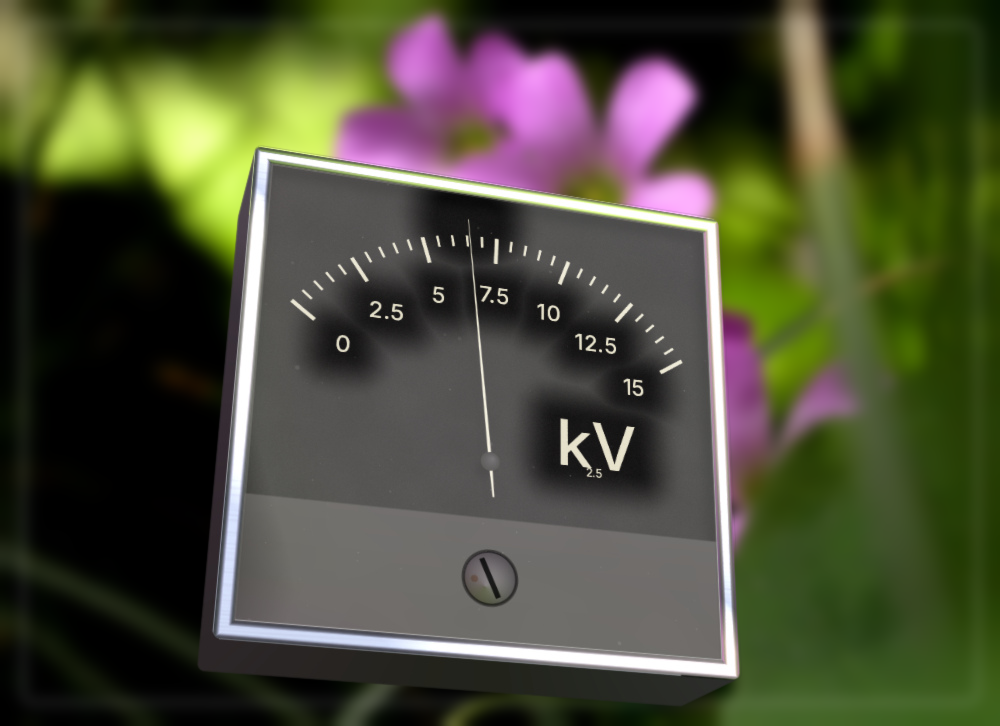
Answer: 6.5 kV
